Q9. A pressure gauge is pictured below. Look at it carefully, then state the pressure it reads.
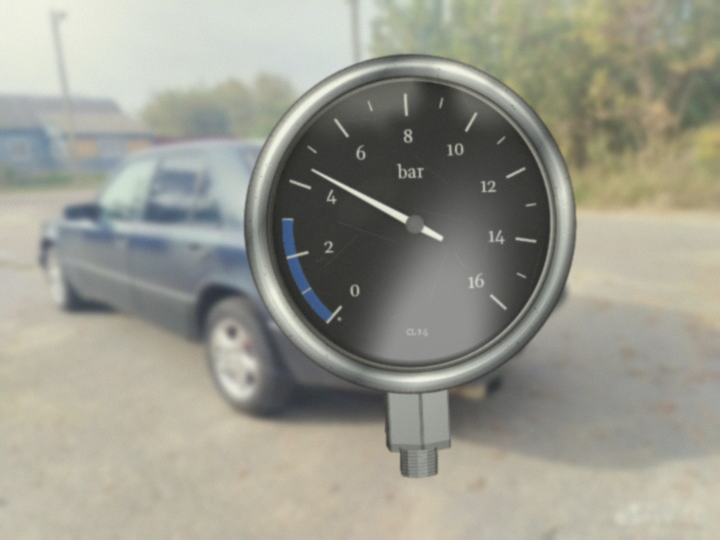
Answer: 4.5 bar
